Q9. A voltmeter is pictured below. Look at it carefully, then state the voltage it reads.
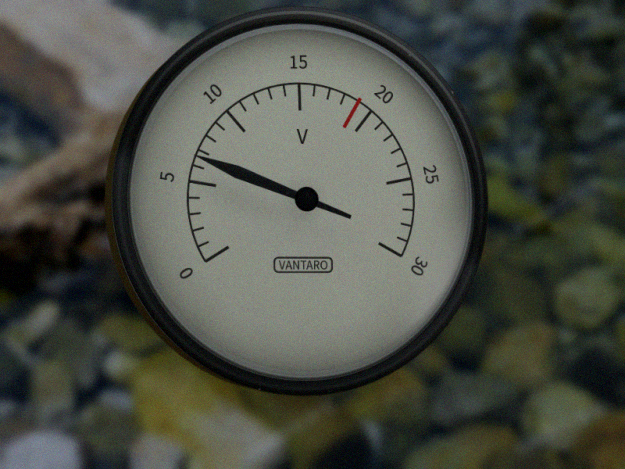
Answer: 6.5 V
